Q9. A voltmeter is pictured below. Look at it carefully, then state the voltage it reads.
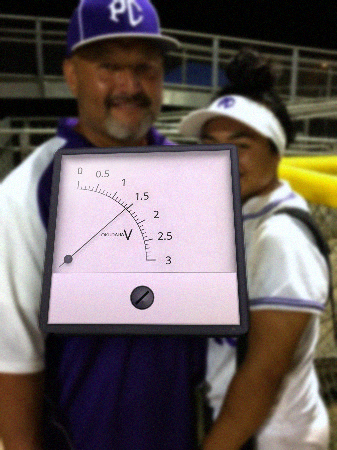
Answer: 1.5 V
